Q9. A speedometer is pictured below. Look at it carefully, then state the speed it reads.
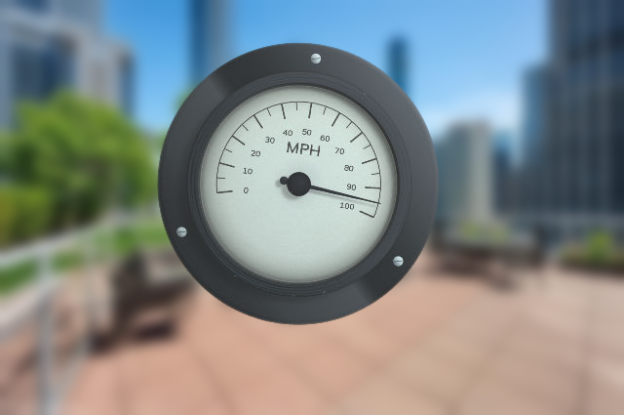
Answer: 95 mph
